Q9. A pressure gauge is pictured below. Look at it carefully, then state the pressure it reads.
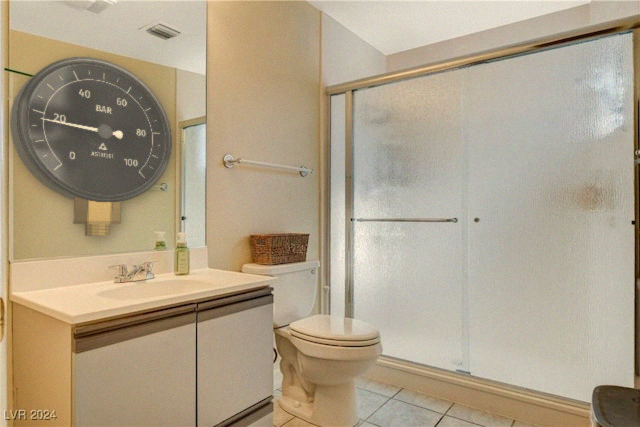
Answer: 17.5 bar
